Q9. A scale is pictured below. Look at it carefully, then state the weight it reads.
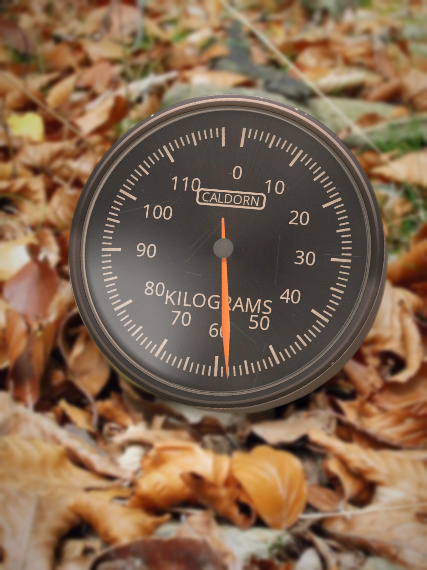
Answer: 58 kg
